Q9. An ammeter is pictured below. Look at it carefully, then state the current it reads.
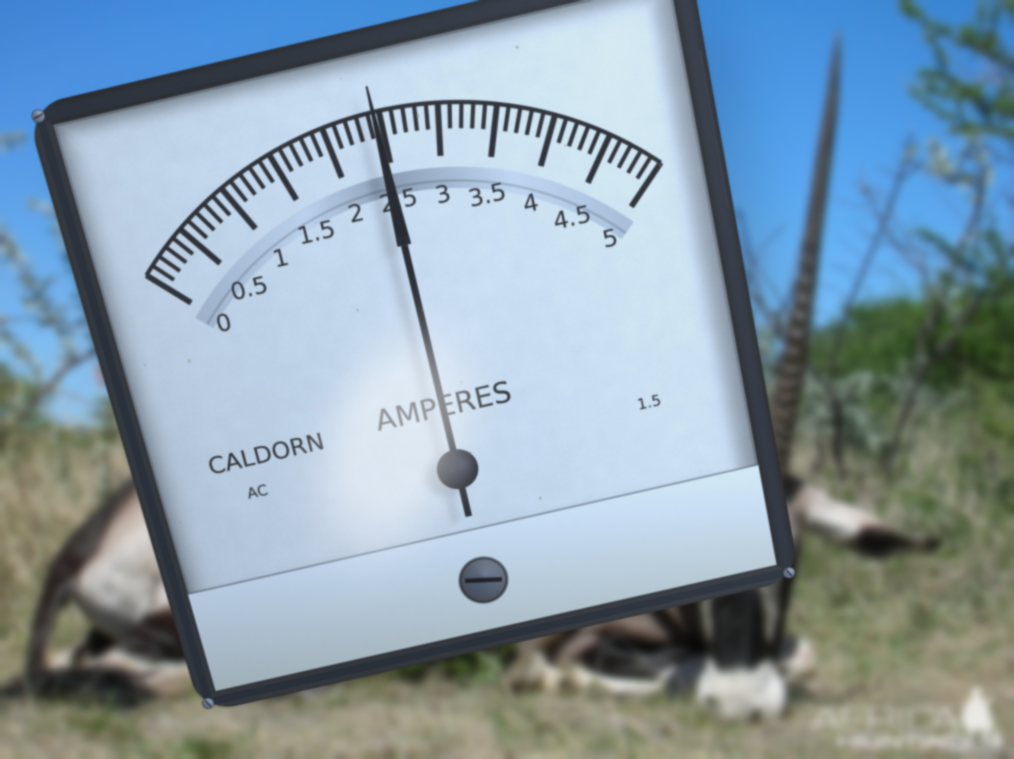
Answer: 2.45 A
